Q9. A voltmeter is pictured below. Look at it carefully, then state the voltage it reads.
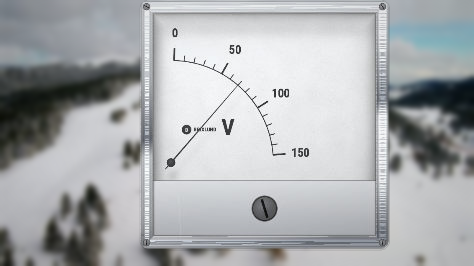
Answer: 70 V
